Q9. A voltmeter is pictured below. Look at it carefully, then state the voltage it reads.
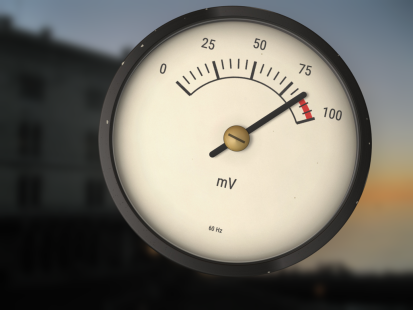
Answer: 85 mV
